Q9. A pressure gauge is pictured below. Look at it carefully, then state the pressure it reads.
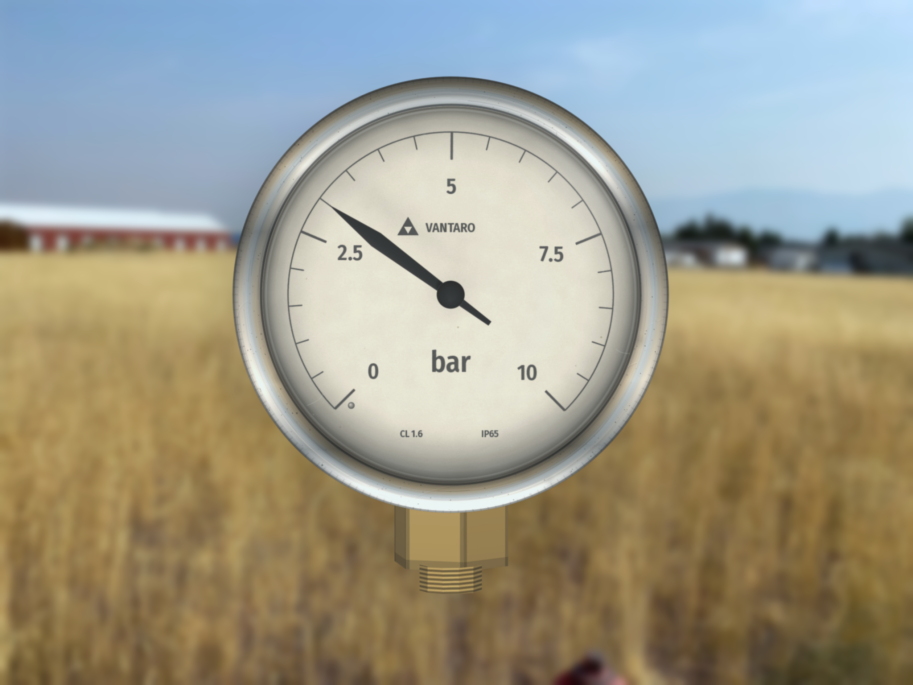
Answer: 3 bar
